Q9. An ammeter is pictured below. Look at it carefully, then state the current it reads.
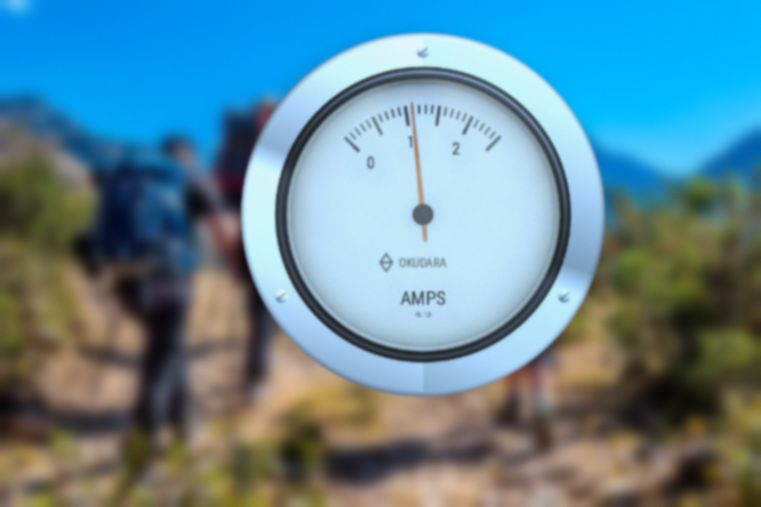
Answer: 1.1 A
